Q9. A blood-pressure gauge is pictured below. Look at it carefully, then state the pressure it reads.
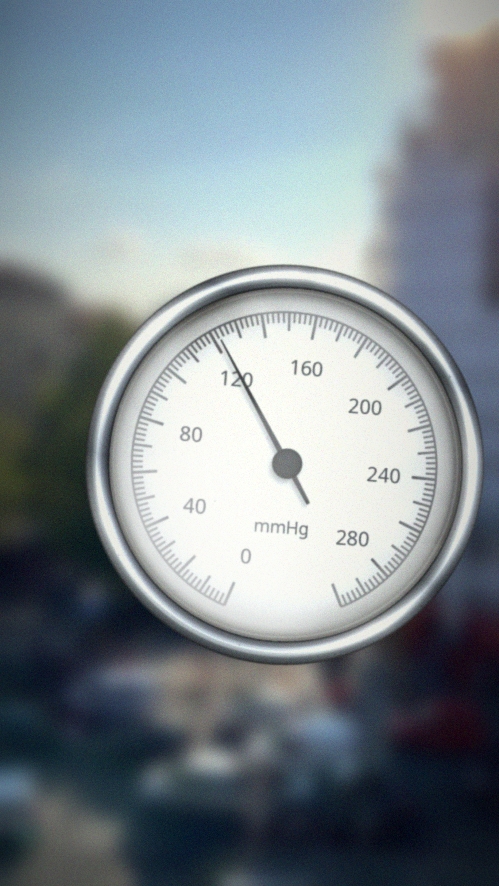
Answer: 122 mmHg
